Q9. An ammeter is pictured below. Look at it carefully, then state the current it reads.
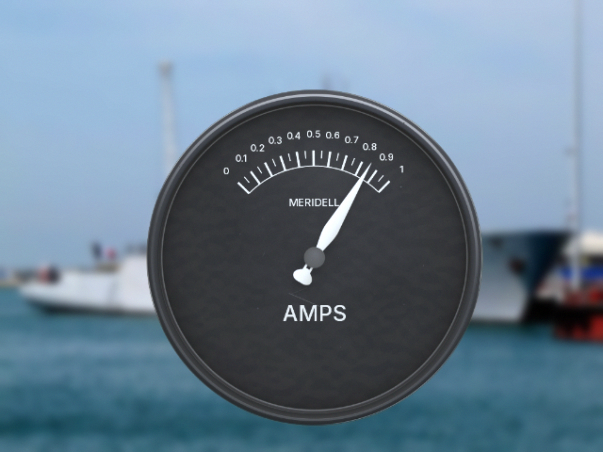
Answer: 0.85 A
